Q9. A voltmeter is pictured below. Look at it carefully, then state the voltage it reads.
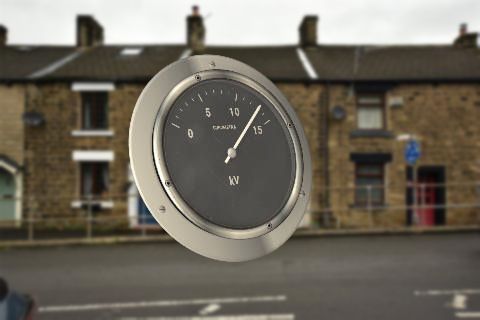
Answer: 13 kV
